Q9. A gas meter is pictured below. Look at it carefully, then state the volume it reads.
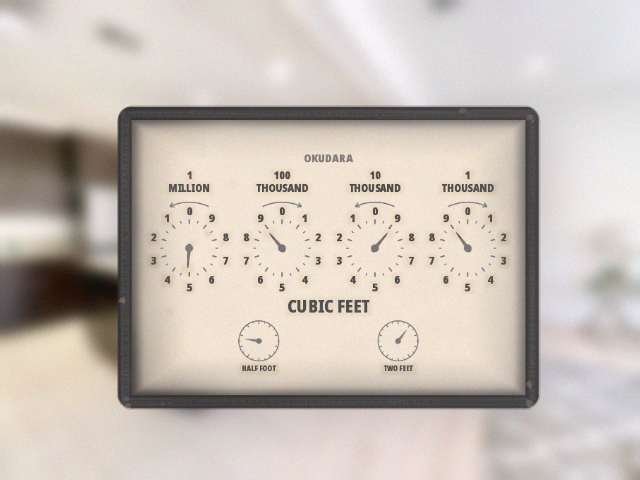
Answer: 488900 ft³
